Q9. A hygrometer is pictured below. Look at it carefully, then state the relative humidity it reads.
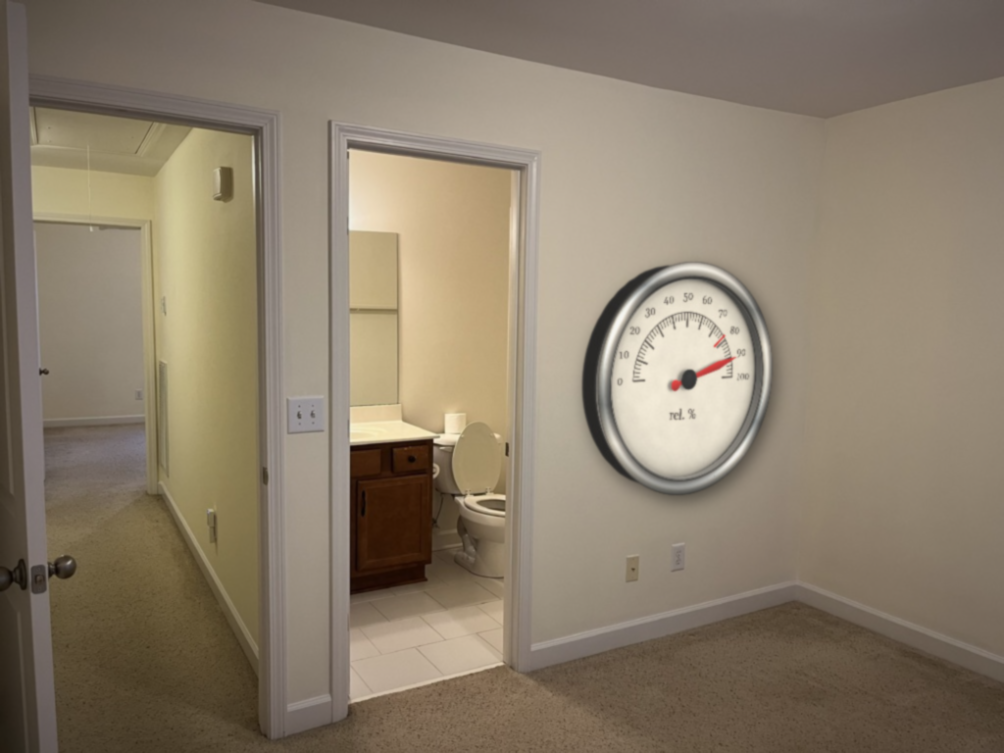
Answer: 90 %
